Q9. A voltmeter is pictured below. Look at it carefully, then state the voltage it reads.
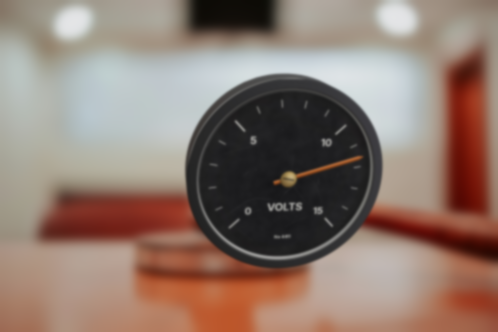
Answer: 11.5 V
